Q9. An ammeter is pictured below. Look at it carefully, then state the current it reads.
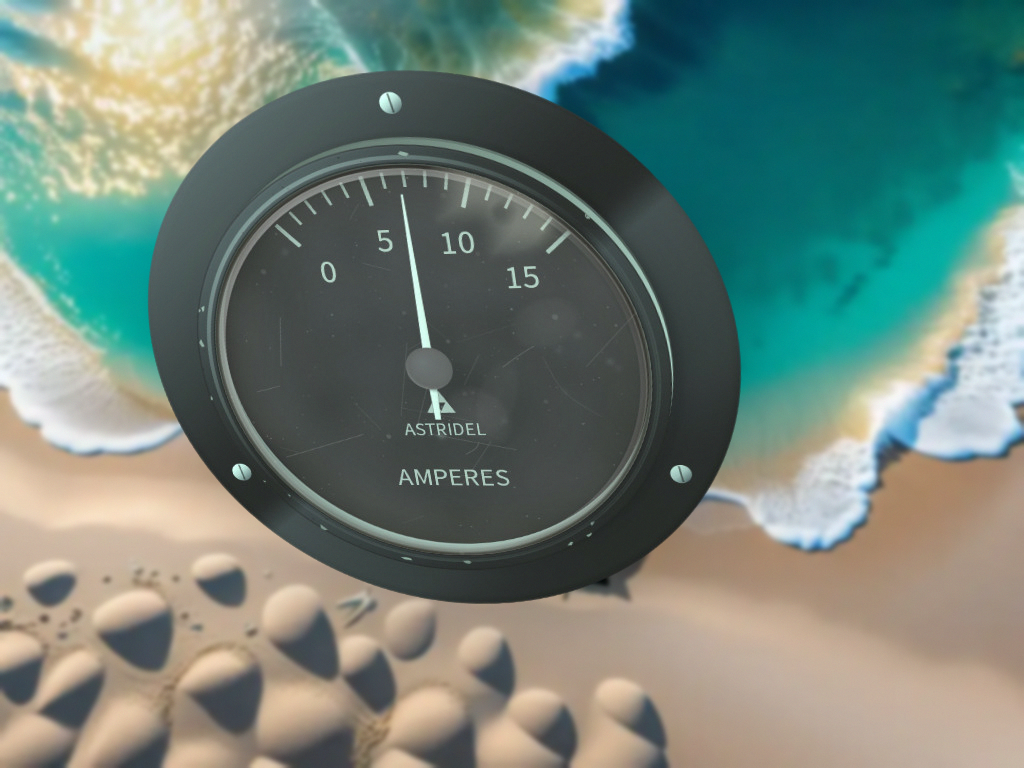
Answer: 7 A
